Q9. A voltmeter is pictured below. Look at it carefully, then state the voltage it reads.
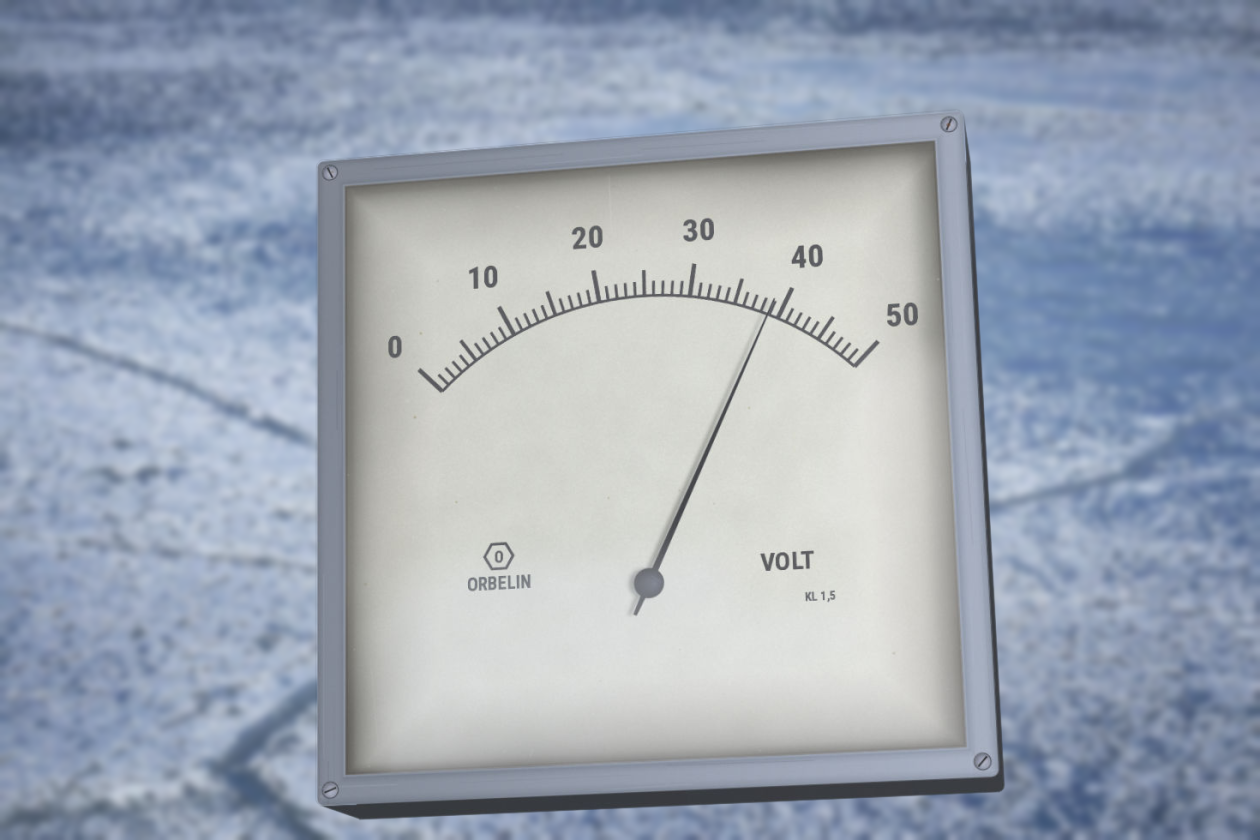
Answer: 39 V
